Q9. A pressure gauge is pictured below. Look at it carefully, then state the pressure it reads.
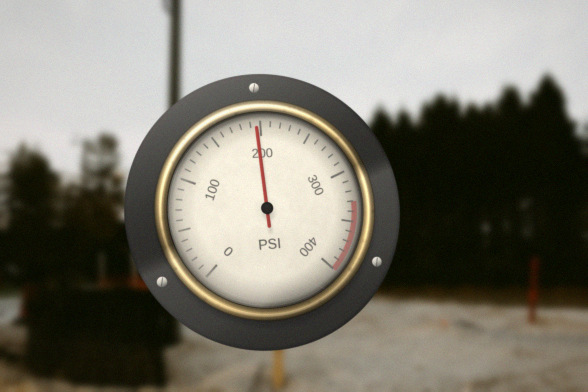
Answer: 195 psi
